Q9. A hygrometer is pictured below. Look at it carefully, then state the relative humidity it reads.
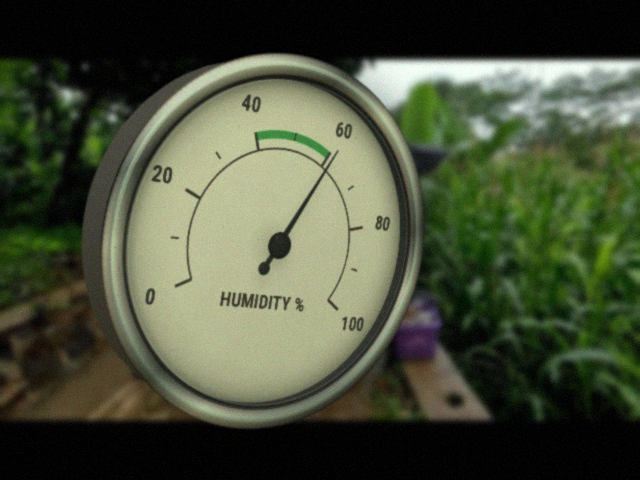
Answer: 60 %
